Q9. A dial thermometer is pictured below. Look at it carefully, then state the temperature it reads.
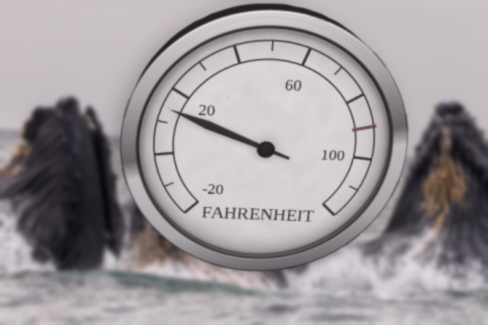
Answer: 15 °F
